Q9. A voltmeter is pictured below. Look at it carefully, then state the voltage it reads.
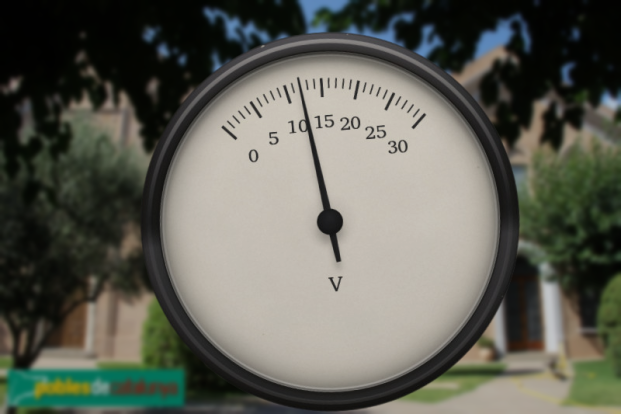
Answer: 12 V
